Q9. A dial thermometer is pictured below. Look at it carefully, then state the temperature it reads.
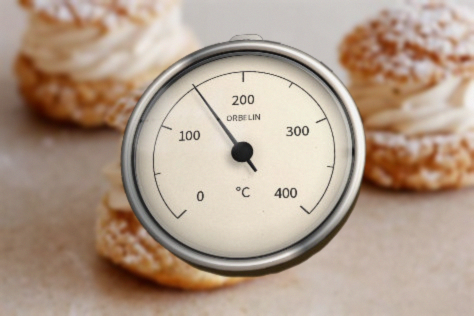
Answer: 150 °C
